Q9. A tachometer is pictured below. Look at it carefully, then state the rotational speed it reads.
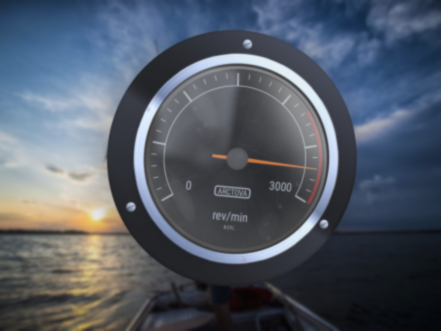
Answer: 2700 rpm
